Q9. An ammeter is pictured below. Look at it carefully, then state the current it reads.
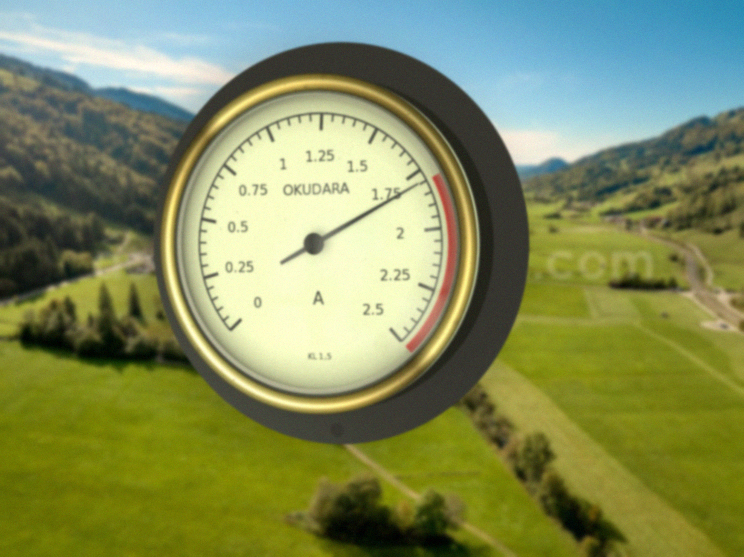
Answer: 1.8 A
